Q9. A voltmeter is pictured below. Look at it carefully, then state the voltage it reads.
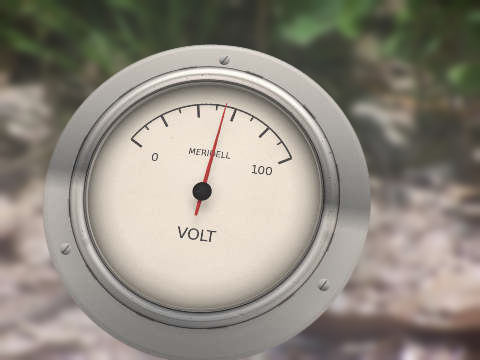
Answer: 55 V
